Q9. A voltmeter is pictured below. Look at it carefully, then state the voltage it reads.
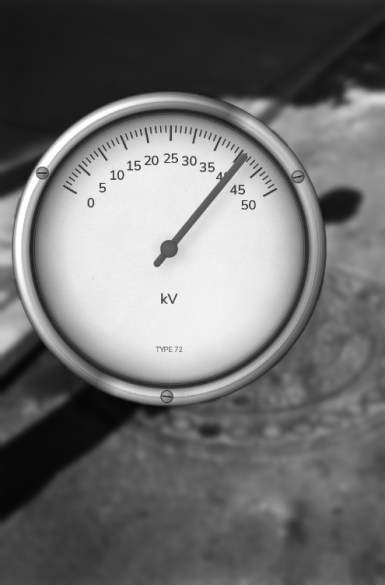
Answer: 41 kV
